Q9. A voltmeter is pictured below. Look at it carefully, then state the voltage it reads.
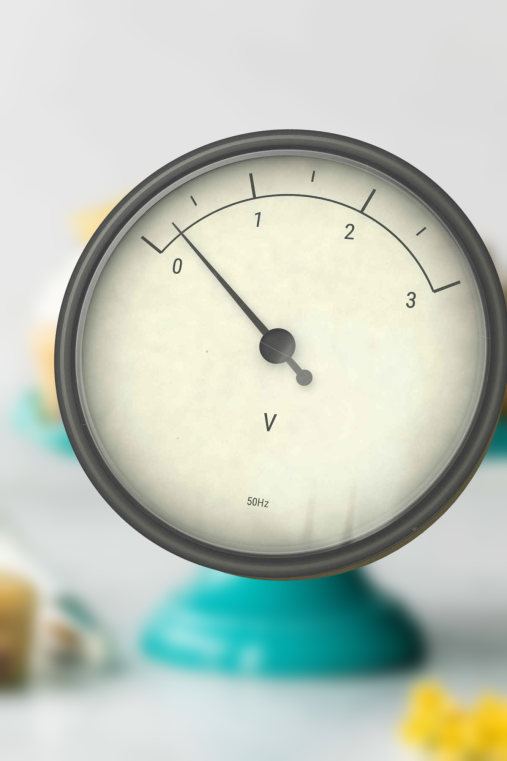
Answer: 0.25 V
